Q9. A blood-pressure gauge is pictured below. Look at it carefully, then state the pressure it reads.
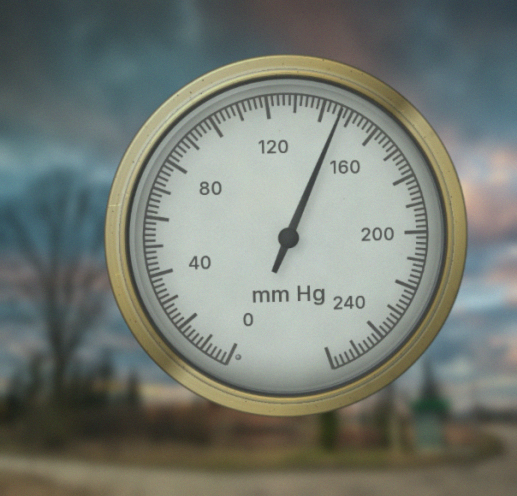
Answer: 146 mmHg
